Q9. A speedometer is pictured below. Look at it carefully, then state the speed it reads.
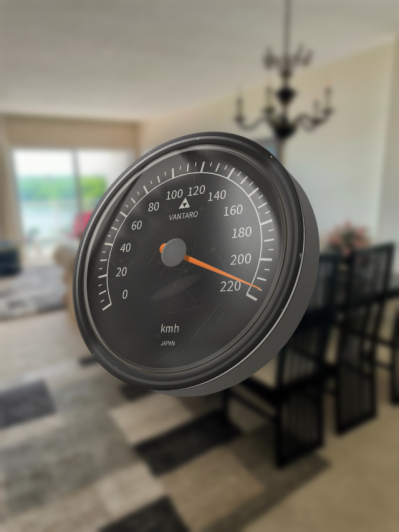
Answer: 215 km/h
